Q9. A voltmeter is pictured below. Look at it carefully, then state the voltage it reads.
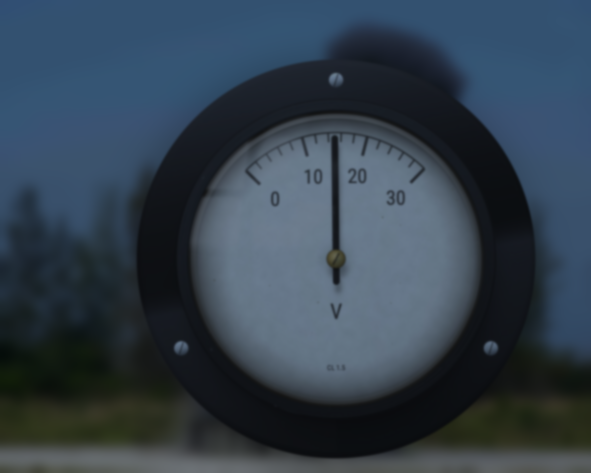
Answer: 15 V
